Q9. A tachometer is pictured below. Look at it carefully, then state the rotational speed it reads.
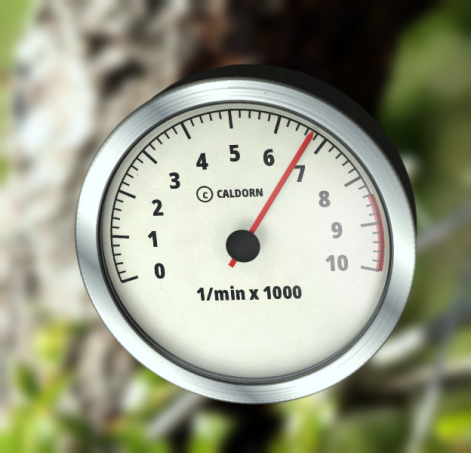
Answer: 6700 rpm
